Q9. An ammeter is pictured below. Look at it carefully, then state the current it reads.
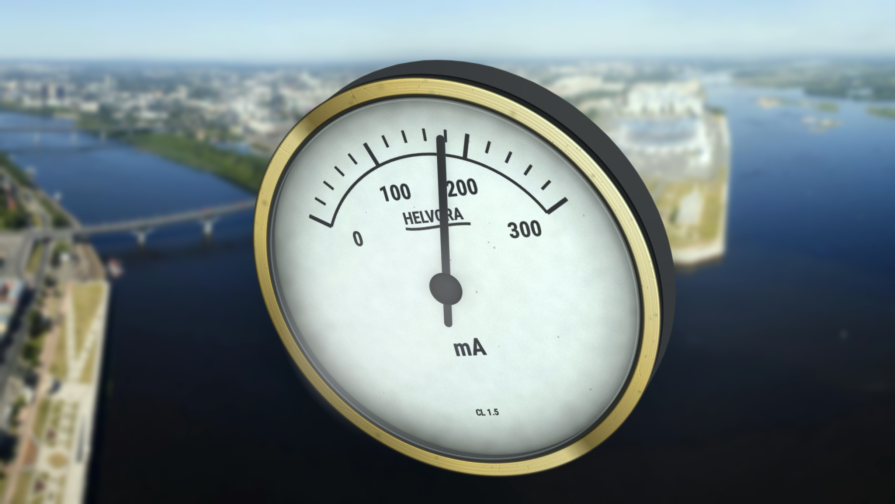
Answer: 180 mA
